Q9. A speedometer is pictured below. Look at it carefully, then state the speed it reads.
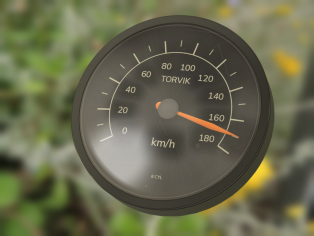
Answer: 170 km/h
